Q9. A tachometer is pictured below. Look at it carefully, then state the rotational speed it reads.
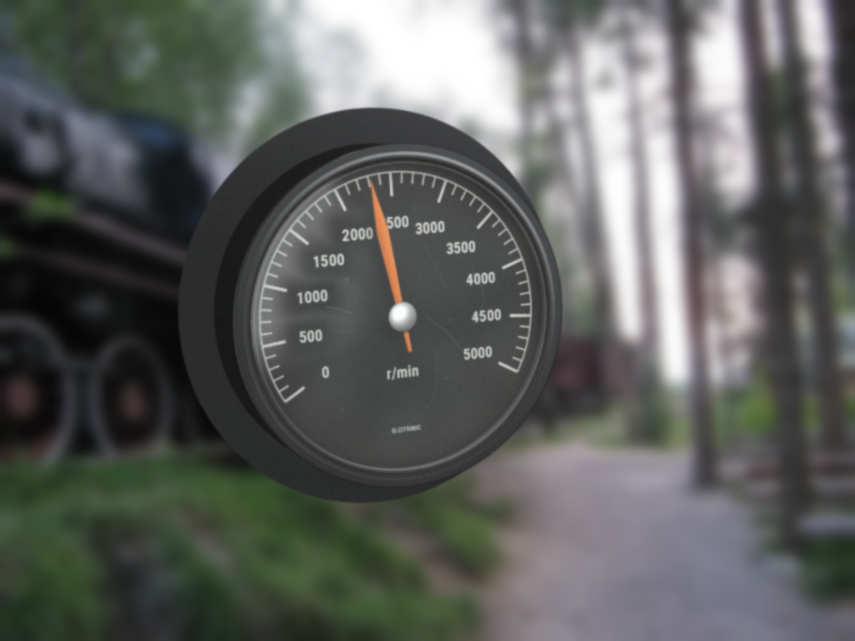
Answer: 2300 rpm
